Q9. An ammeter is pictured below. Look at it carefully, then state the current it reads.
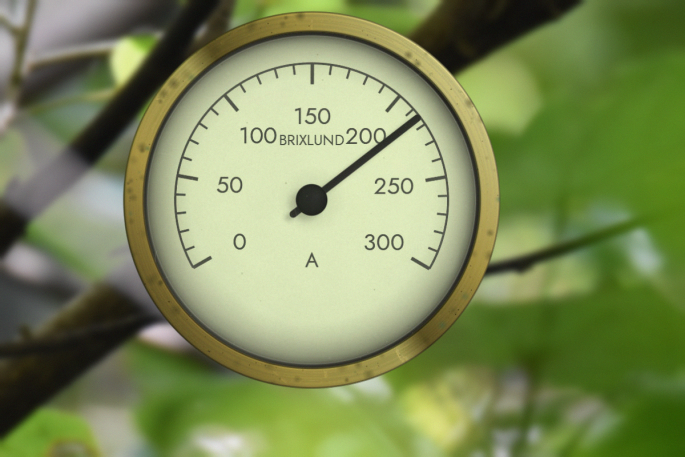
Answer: 215 A
